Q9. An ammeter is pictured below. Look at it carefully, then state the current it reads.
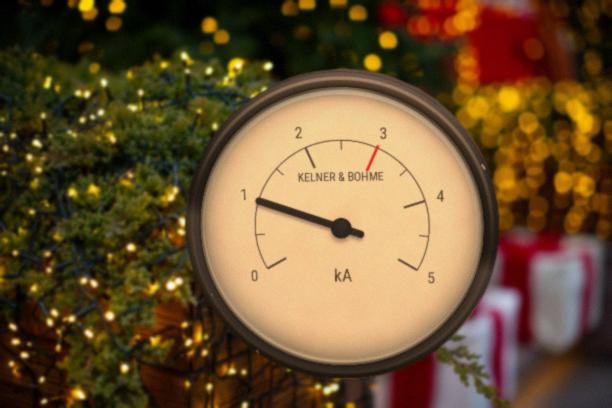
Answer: 1 kA
